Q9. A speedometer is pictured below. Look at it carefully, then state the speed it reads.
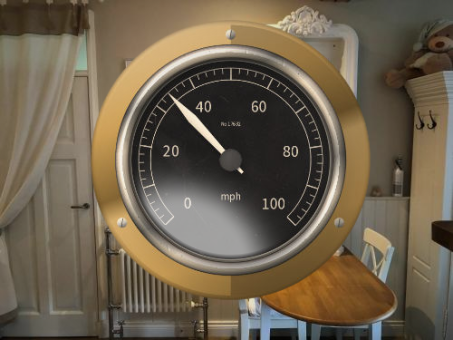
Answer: 34 mph
